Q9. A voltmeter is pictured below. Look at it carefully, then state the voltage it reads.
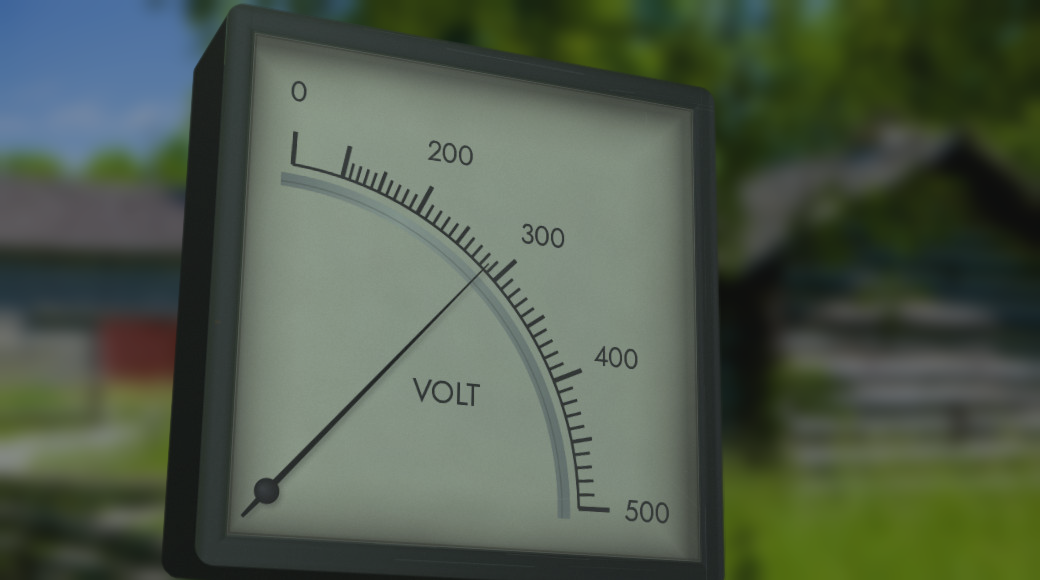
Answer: 285 V
